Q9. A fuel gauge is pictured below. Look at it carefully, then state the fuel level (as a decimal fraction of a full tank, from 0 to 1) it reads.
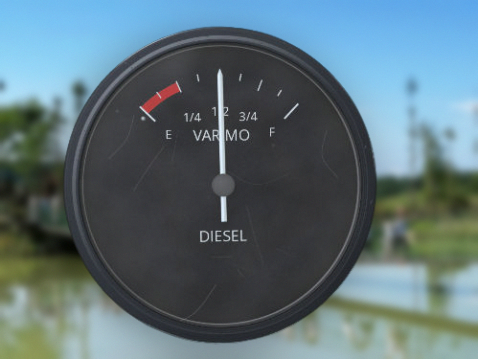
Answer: 0.5
